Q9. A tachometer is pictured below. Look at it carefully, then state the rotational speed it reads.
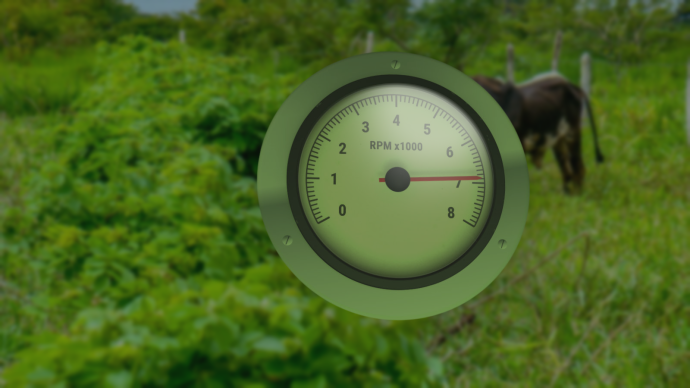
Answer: 6900 rpm
